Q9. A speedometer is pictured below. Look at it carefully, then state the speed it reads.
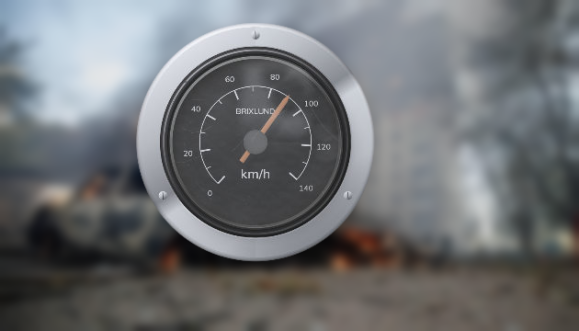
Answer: 90 km/h
